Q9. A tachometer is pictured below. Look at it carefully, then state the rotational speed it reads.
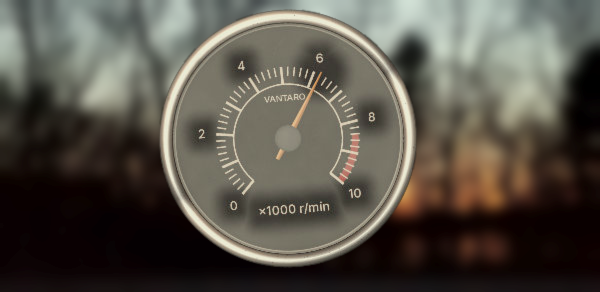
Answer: 6200 rpm
